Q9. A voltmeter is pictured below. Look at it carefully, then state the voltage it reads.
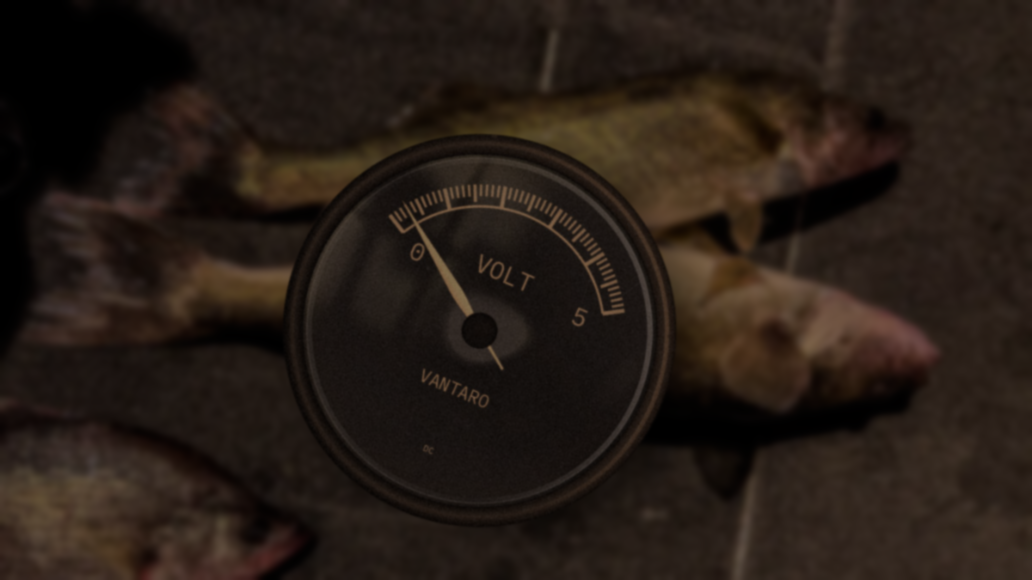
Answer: 0.3 V
